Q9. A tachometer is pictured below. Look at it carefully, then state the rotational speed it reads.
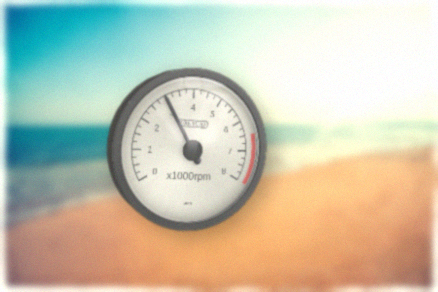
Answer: 3000 rpm
